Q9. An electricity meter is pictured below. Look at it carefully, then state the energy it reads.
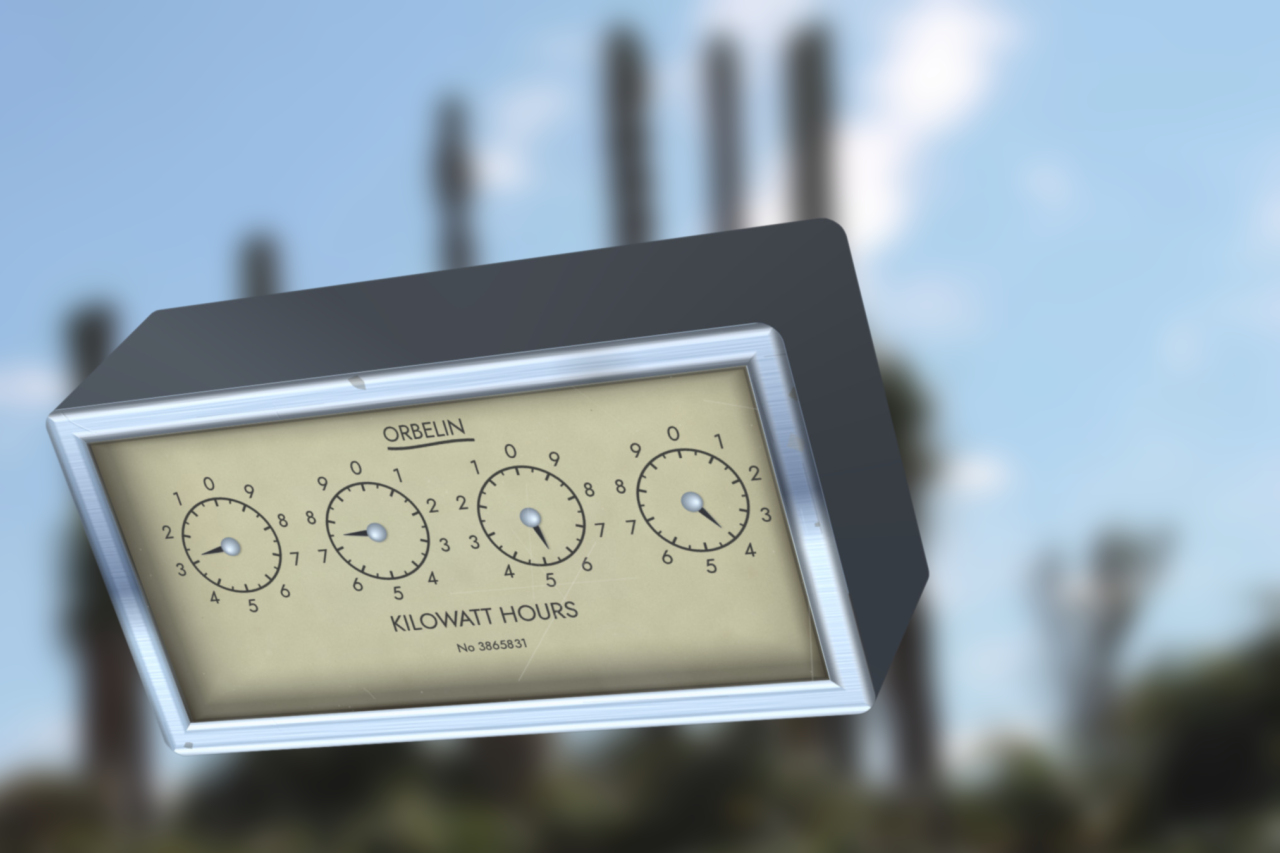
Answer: 2754 kWh
